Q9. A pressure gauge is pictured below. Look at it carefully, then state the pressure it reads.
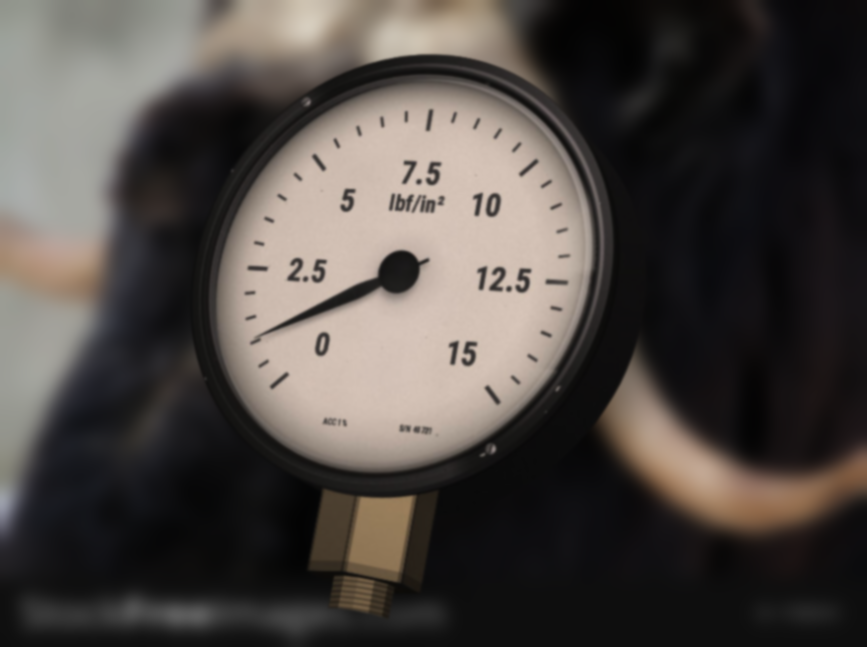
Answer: 1 psi
